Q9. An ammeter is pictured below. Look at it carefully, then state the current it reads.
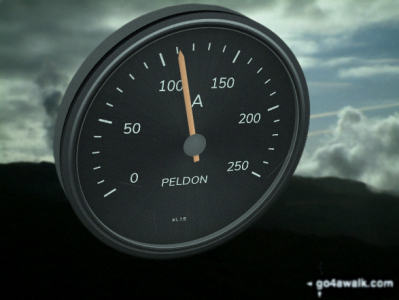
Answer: 110 A
